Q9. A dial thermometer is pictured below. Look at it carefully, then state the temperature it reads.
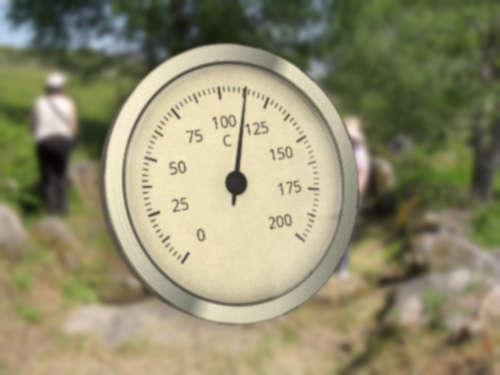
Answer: 112.5 °C
